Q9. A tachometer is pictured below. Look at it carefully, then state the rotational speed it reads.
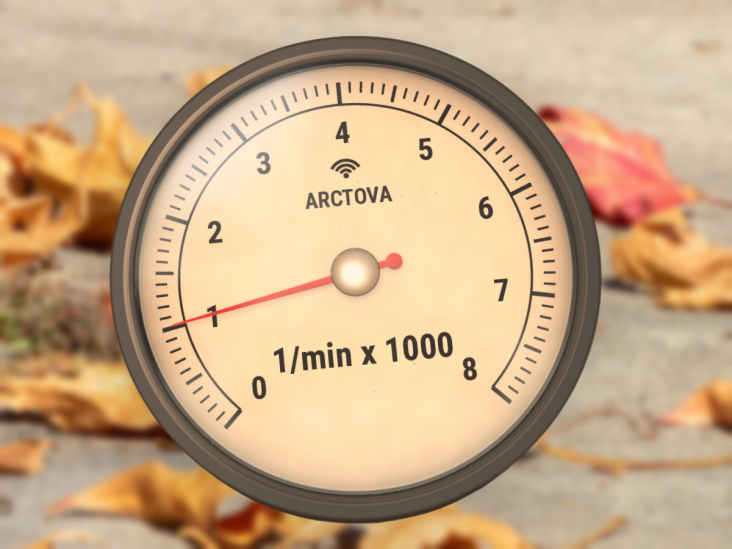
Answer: 1000 rpm
